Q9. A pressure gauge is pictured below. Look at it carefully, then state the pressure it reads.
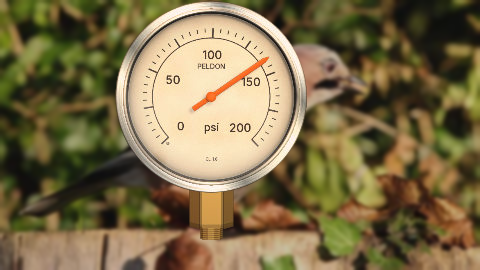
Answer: 140 psi
